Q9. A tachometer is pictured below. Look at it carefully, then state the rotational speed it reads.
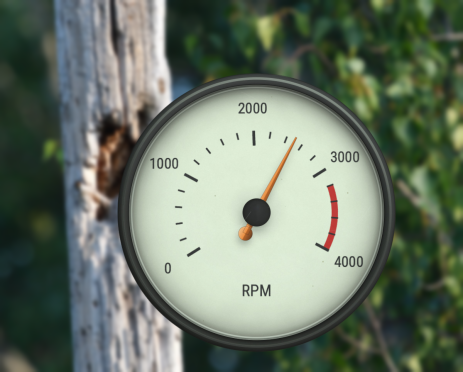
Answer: 2500 rpm
